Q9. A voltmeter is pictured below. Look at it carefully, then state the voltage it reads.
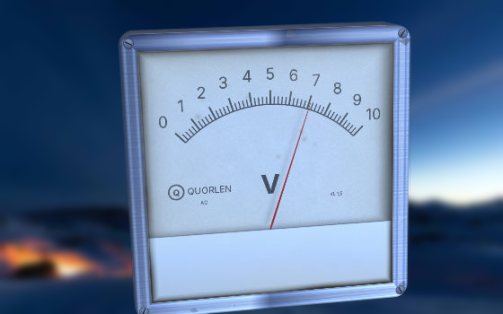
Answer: 7 V
